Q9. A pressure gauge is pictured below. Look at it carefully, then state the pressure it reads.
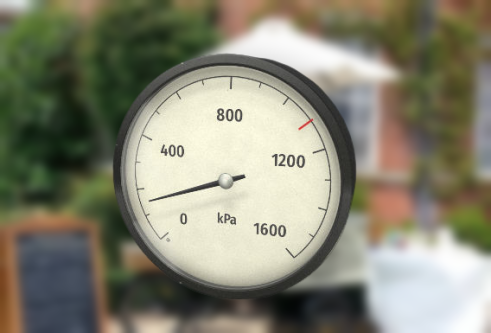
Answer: 150 kPa
